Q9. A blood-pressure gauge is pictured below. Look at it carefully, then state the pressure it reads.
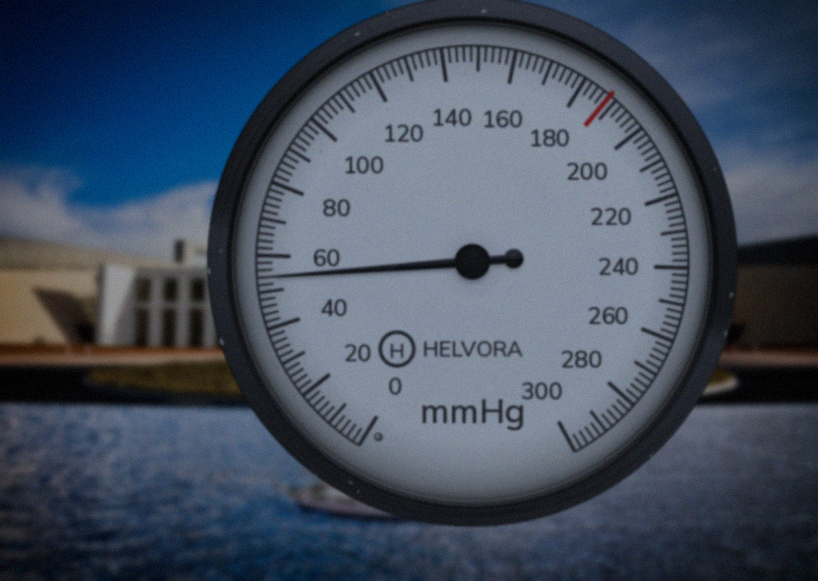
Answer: 54 mmHg
